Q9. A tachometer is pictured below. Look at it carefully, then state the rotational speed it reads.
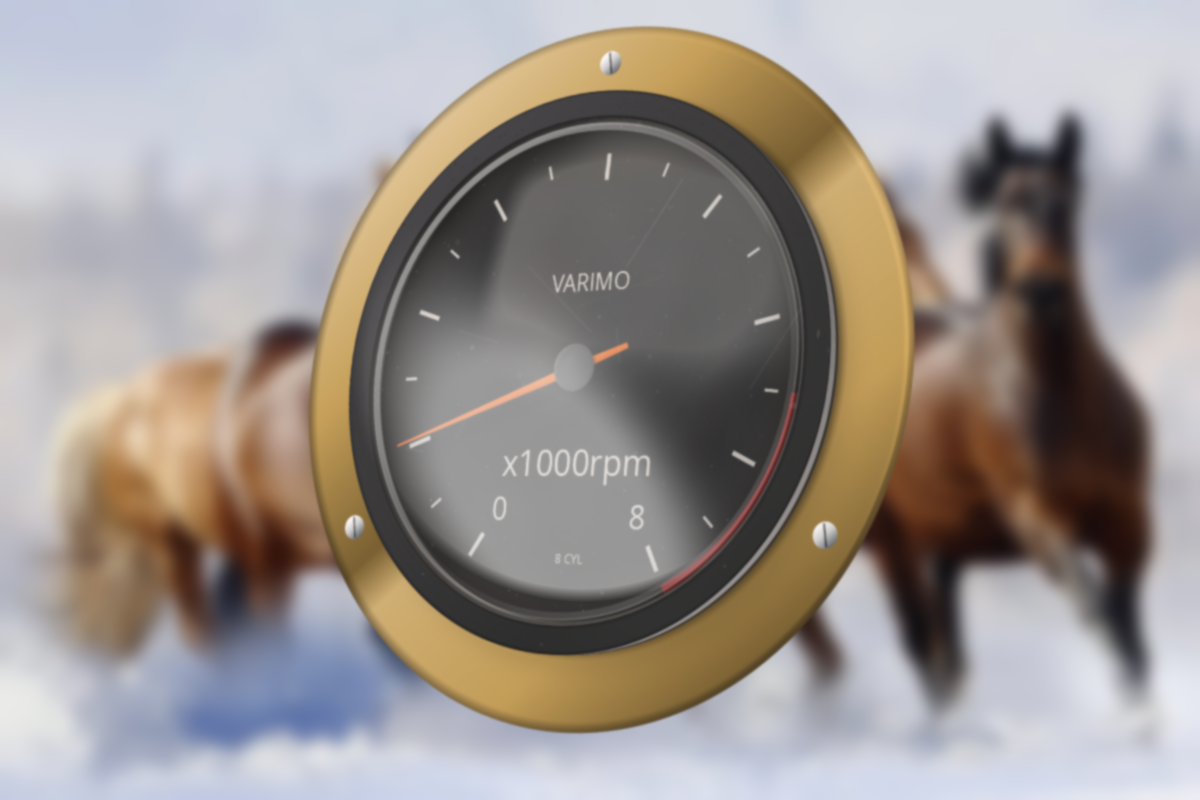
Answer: 1000 rpm
